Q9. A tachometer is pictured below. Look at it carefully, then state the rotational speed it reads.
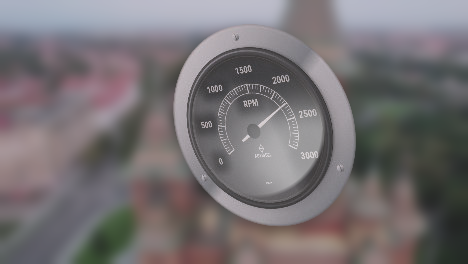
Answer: 2250 rpm
